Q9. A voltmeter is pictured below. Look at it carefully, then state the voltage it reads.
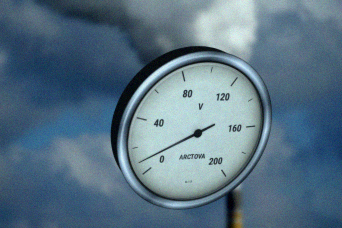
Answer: 10 V
